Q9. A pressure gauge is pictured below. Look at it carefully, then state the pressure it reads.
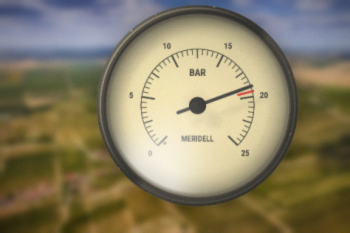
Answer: 19 bar
